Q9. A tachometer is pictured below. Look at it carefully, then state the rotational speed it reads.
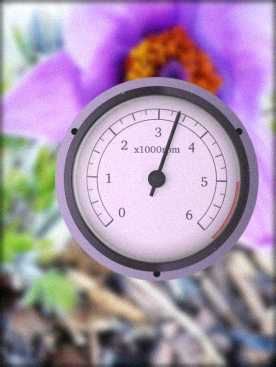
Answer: 3375 rpm
